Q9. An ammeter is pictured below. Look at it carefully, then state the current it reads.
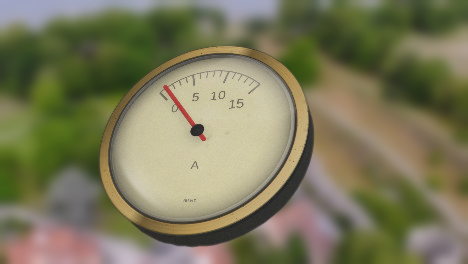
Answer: 1 A
